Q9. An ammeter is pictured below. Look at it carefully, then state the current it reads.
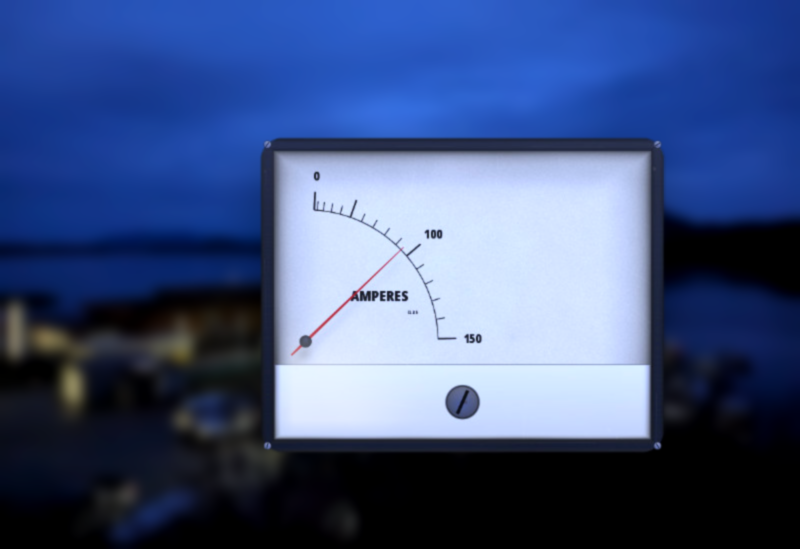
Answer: 95 A
